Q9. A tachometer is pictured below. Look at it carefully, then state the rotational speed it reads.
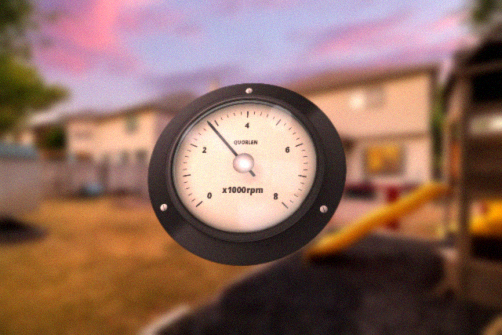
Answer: 2800 rpm
